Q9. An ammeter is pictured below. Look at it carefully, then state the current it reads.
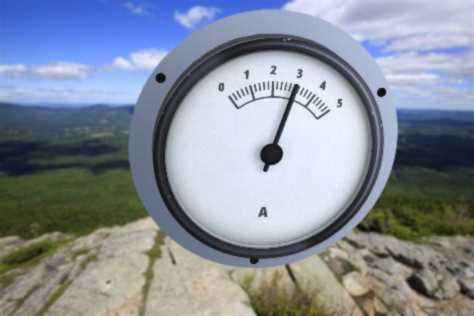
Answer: 3 A
